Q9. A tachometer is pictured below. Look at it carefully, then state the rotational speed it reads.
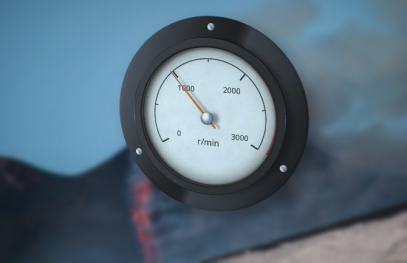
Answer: 1000 rpm
